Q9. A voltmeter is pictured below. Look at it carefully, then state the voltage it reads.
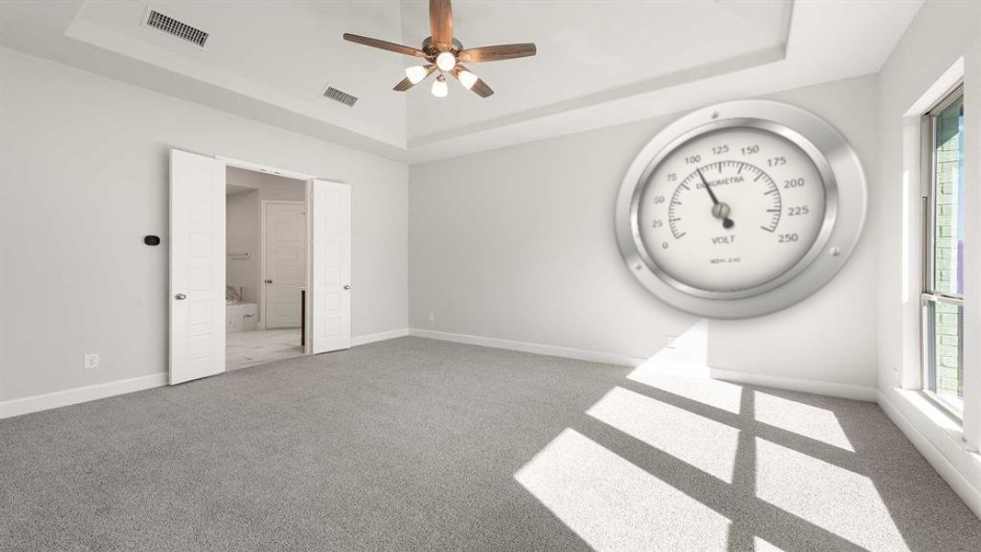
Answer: 100 V
